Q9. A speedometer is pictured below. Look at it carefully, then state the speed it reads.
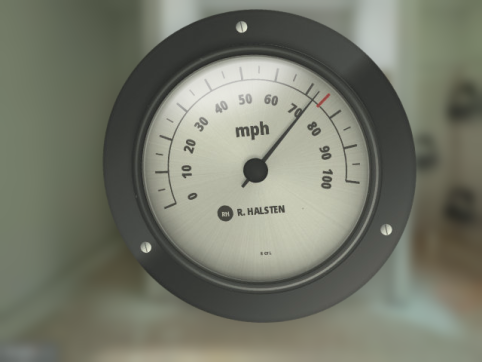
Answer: 72.5 mph
